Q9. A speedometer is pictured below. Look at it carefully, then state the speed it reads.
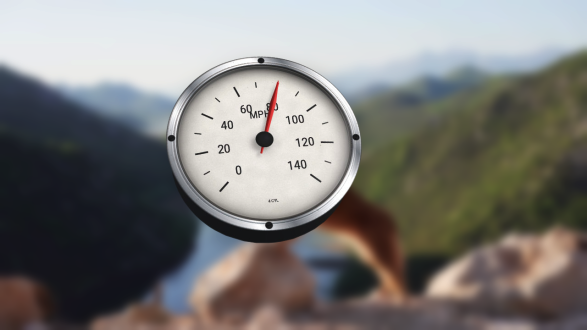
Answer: 80 mph
